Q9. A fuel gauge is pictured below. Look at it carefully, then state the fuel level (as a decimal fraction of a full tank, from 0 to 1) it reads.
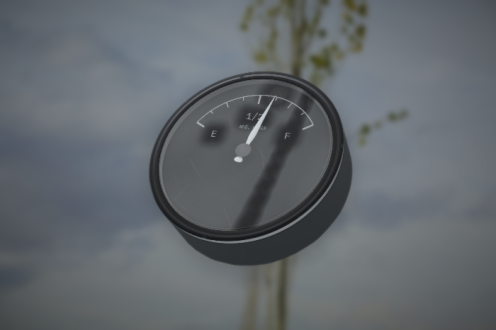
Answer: 0.625
